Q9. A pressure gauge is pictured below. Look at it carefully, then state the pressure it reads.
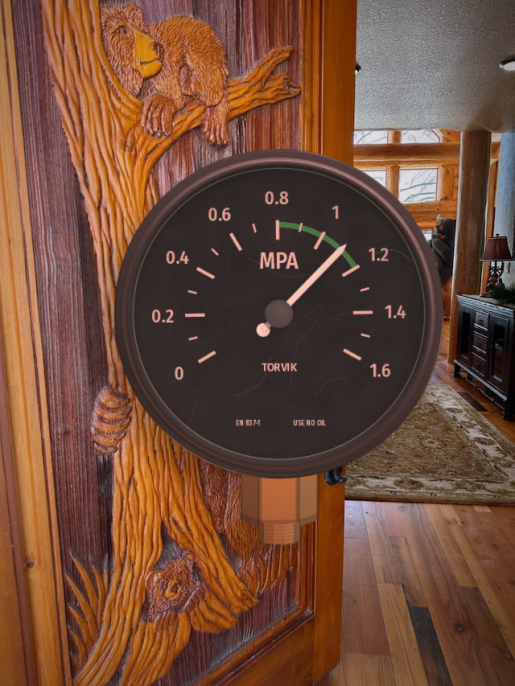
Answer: 1.1 MPa
